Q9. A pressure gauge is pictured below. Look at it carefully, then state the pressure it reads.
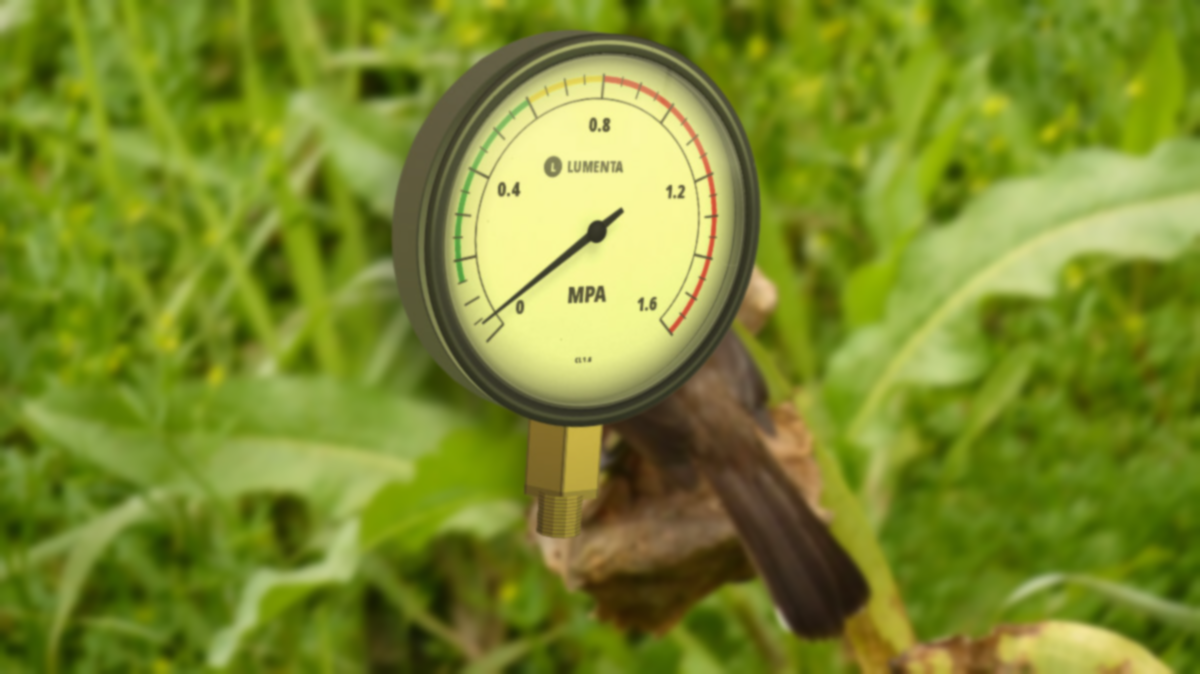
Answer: 0.05 MPa
